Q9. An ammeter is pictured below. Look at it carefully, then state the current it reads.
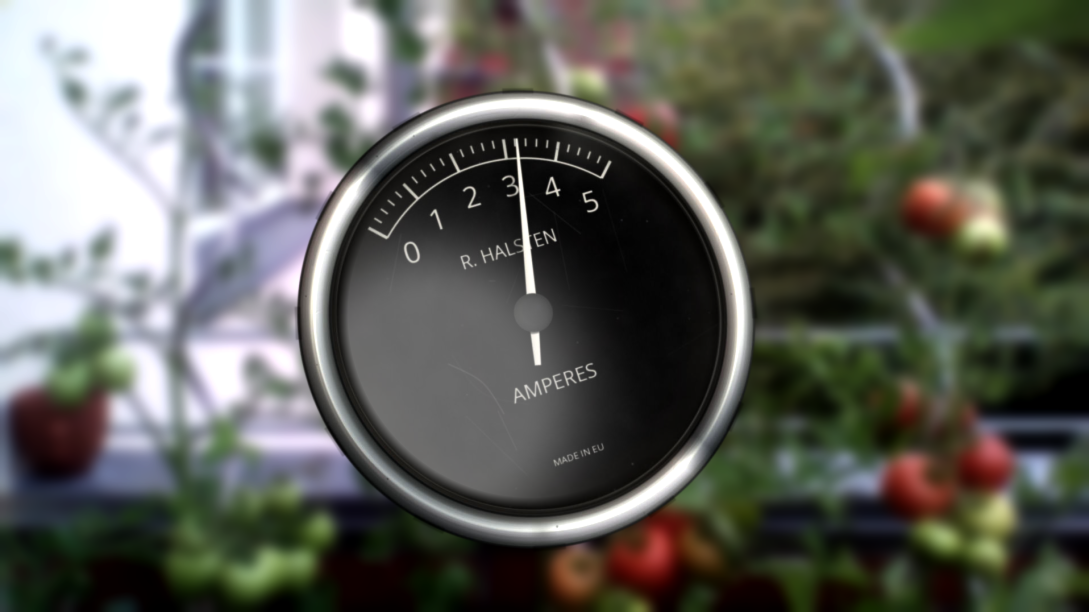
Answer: 3.2 A
